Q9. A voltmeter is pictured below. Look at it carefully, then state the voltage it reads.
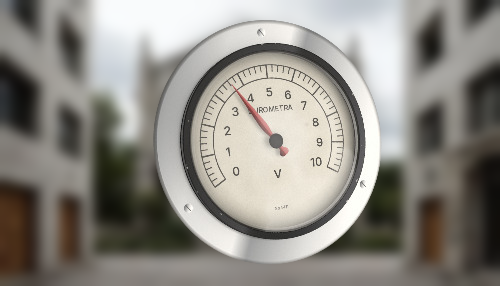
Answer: 3.6 V
